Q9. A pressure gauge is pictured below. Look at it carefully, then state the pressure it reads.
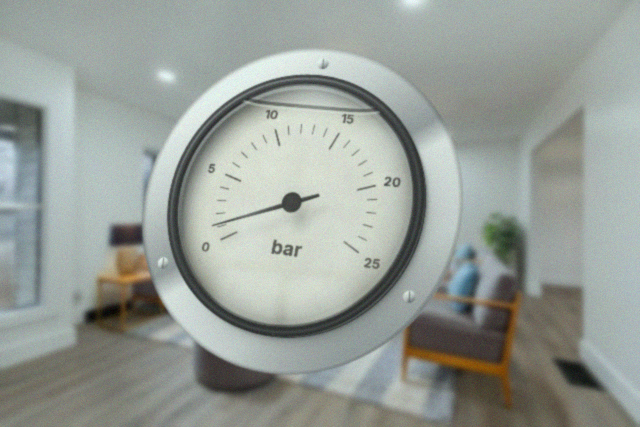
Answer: 1 bar
